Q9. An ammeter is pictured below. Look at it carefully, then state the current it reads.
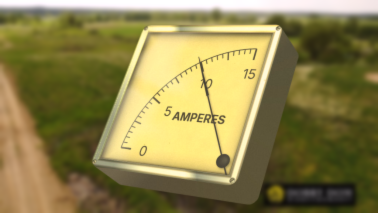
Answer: 10 A
